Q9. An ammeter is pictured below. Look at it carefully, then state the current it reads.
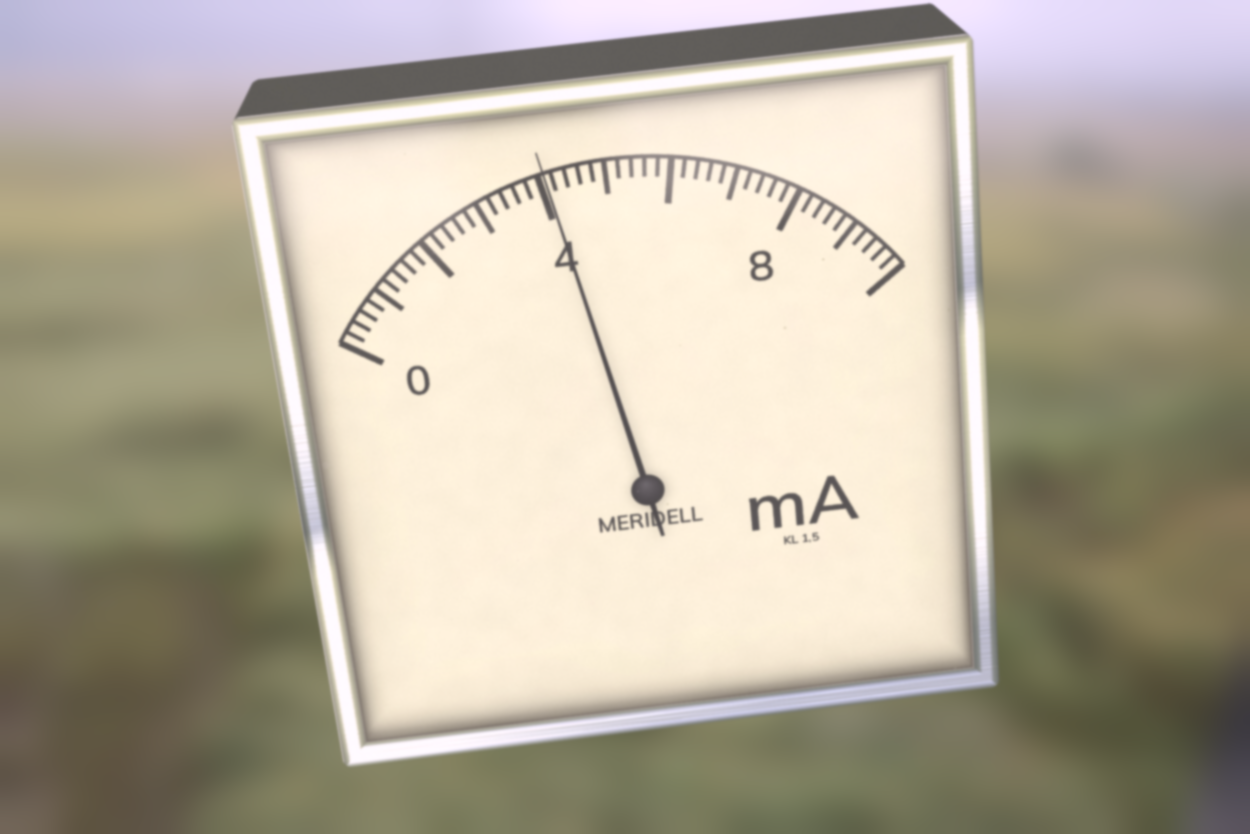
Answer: 4.1 mA
